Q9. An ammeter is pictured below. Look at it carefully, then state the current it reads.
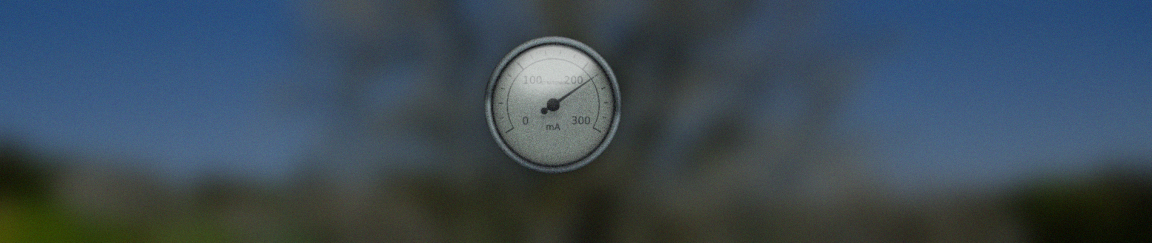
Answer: 220 mA
